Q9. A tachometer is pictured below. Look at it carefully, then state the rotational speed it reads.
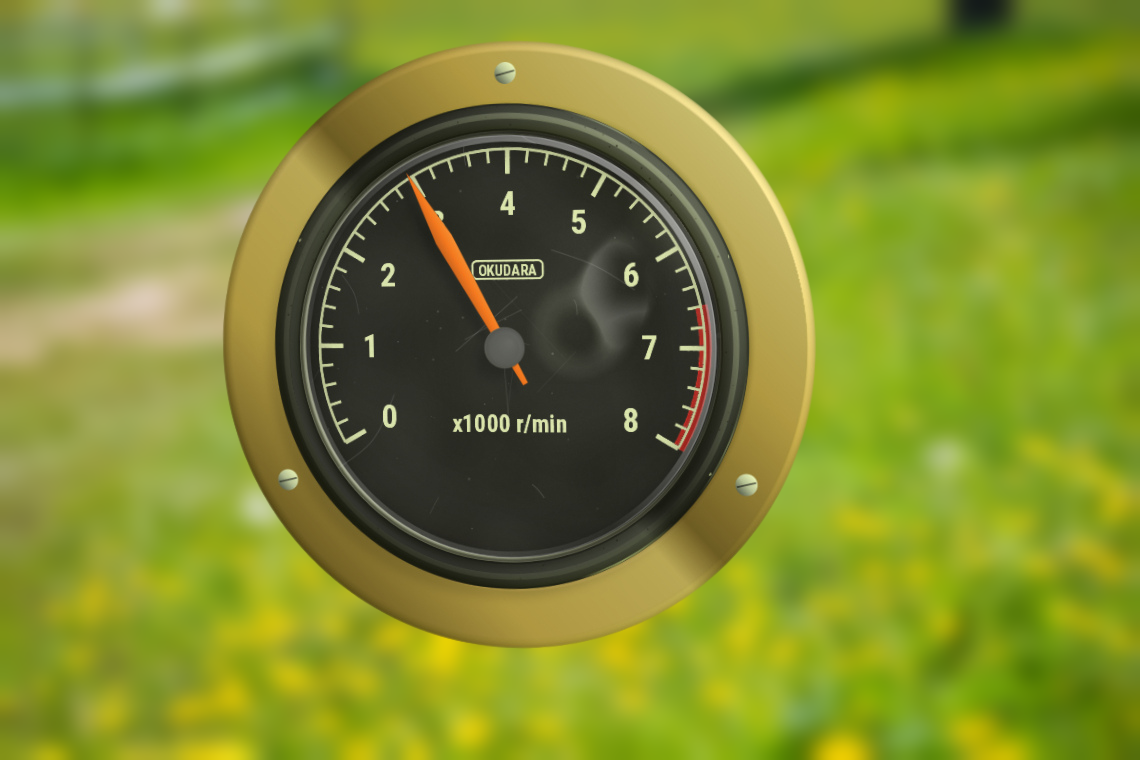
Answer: 3000 rpm
